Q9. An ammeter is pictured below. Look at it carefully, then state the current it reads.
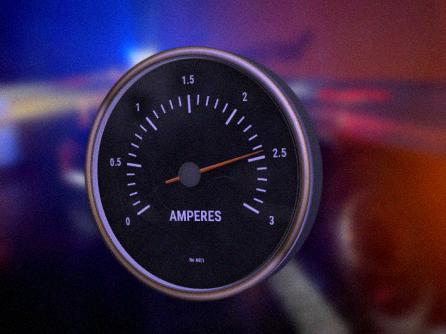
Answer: 2.45 A
